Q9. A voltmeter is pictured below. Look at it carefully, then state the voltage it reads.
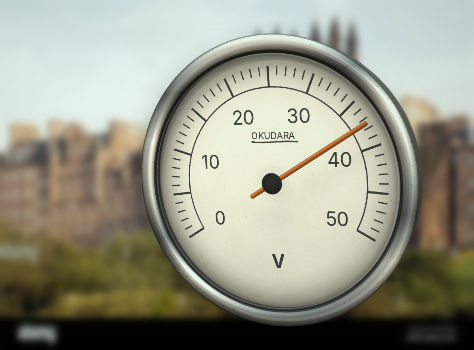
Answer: 37.5 V
